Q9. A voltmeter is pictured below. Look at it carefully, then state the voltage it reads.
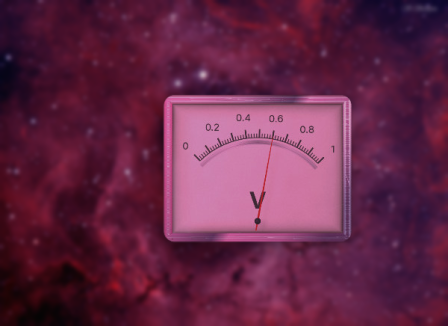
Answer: 0.6 V
